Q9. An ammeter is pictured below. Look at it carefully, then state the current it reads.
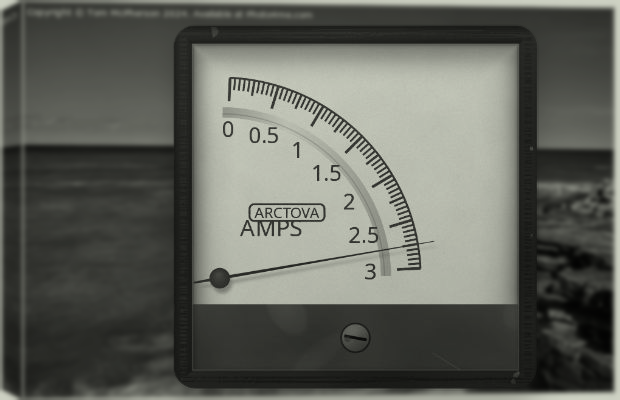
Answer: 2.75 A
